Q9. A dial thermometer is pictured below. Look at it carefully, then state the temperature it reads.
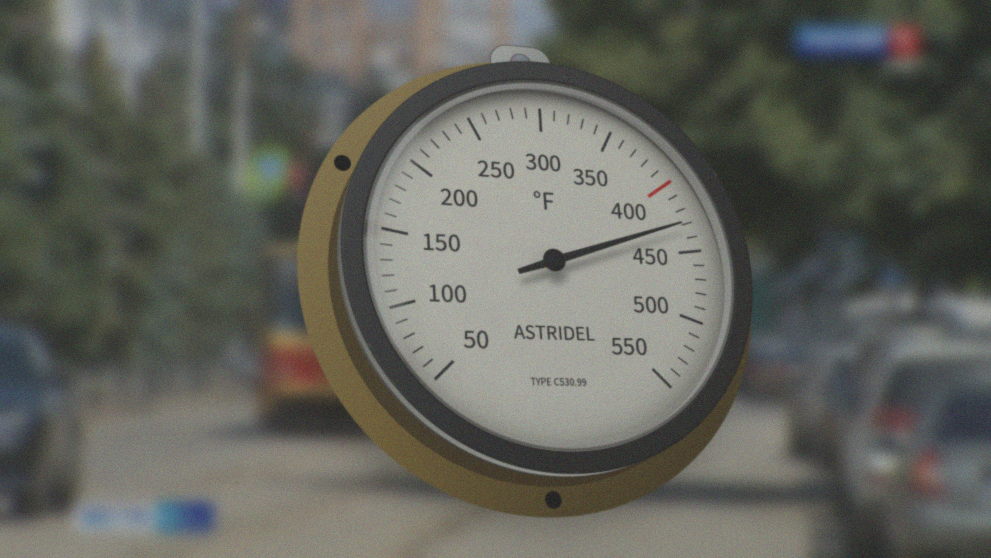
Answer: 430 °F
